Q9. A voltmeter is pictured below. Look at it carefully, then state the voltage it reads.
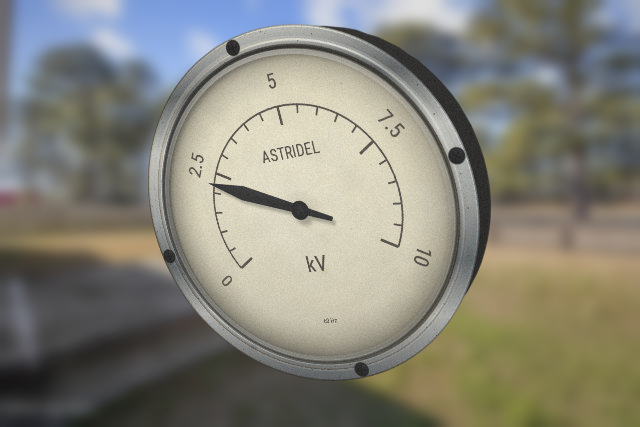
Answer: 2.25 kV
